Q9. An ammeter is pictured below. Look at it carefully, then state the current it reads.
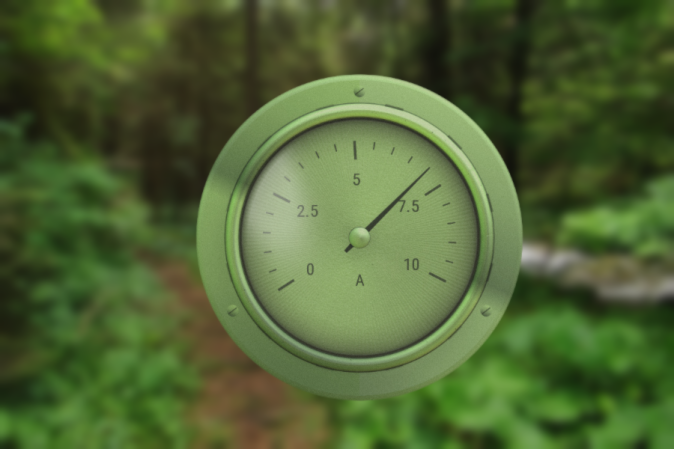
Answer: 7 A
